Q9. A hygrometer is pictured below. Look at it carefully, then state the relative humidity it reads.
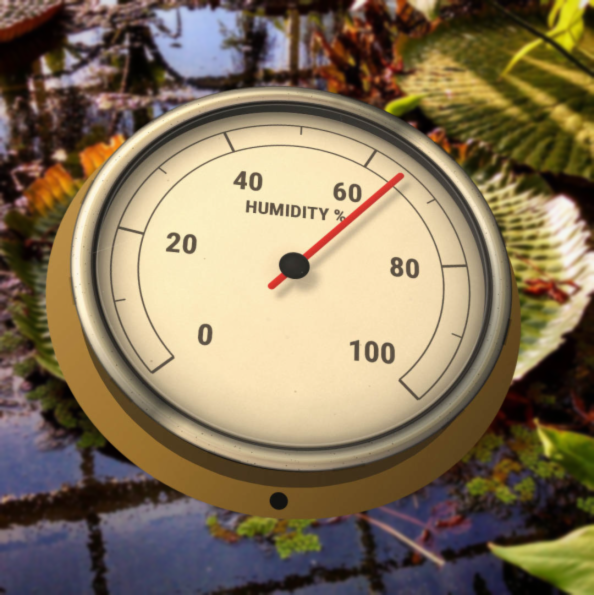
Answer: 65 %
